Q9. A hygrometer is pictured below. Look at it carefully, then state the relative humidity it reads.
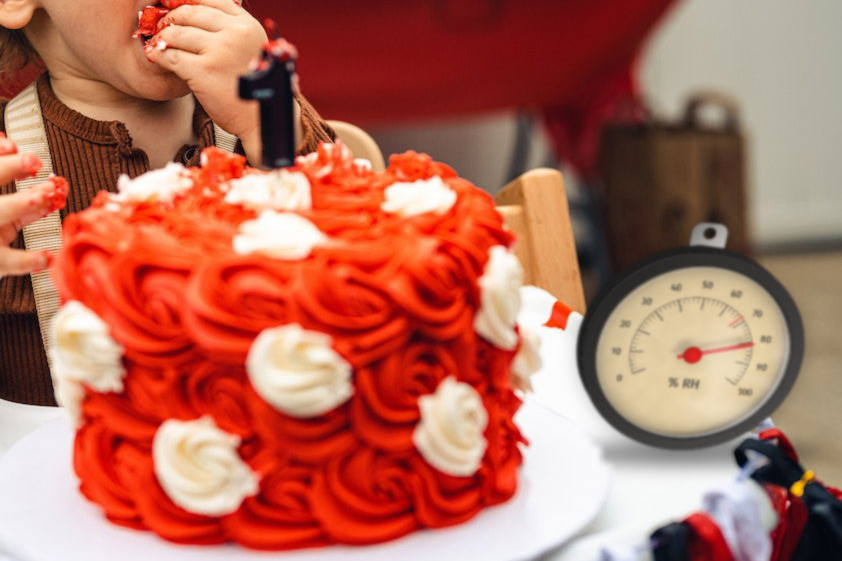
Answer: 80 %
